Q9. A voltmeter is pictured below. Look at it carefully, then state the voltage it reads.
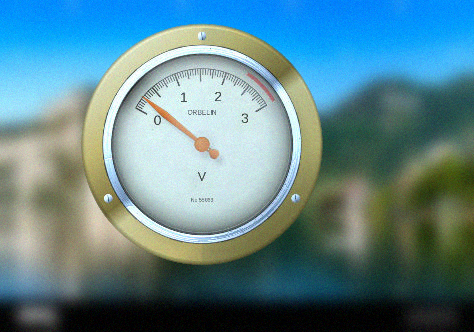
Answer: 0.25 V
